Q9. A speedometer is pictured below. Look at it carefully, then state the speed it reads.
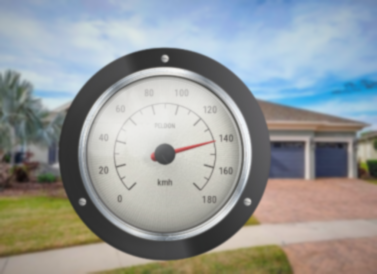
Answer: 140 km/h
